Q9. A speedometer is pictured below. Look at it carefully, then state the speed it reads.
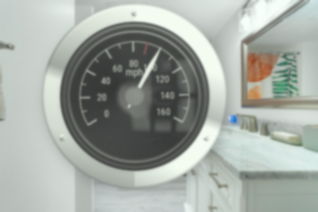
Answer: 100 mph
